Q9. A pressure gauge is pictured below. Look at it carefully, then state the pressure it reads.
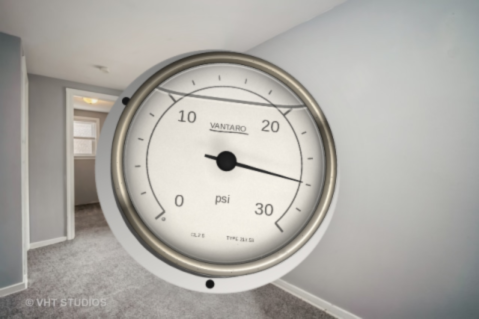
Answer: 26 psi
